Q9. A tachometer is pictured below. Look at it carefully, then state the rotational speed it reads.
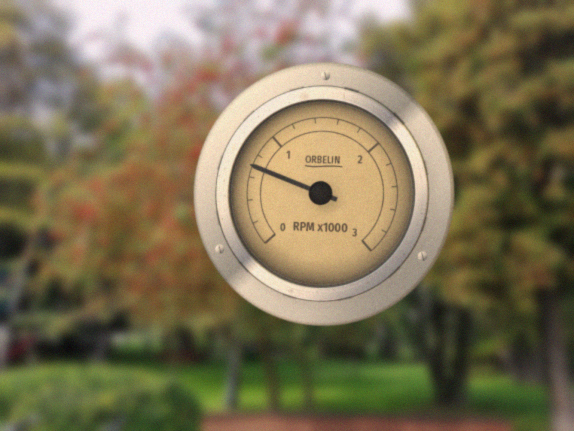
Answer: 700 rpm
